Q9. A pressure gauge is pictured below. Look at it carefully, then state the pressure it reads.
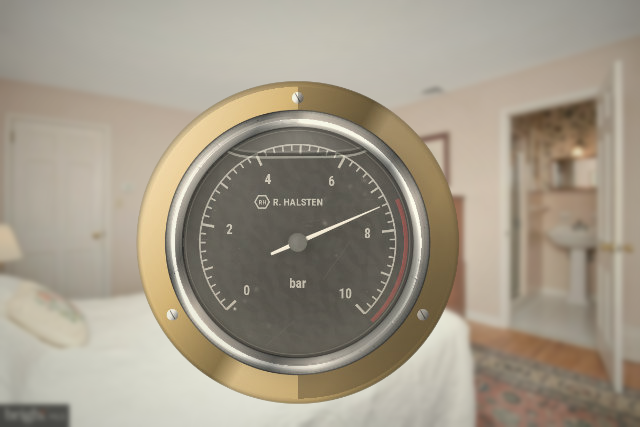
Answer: 7.4 bar
